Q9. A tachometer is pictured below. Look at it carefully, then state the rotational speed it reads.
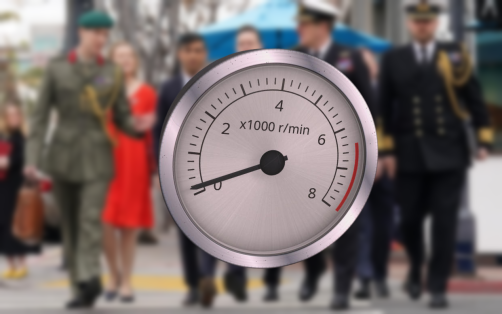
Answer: 200 rpm
